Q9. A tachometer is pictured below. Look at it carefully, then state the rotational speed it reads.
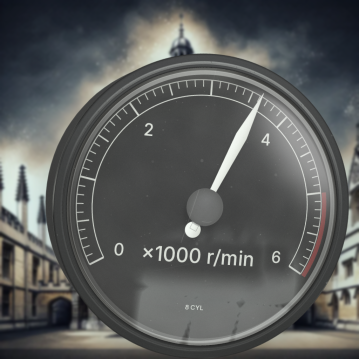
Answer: 3600 rpm
